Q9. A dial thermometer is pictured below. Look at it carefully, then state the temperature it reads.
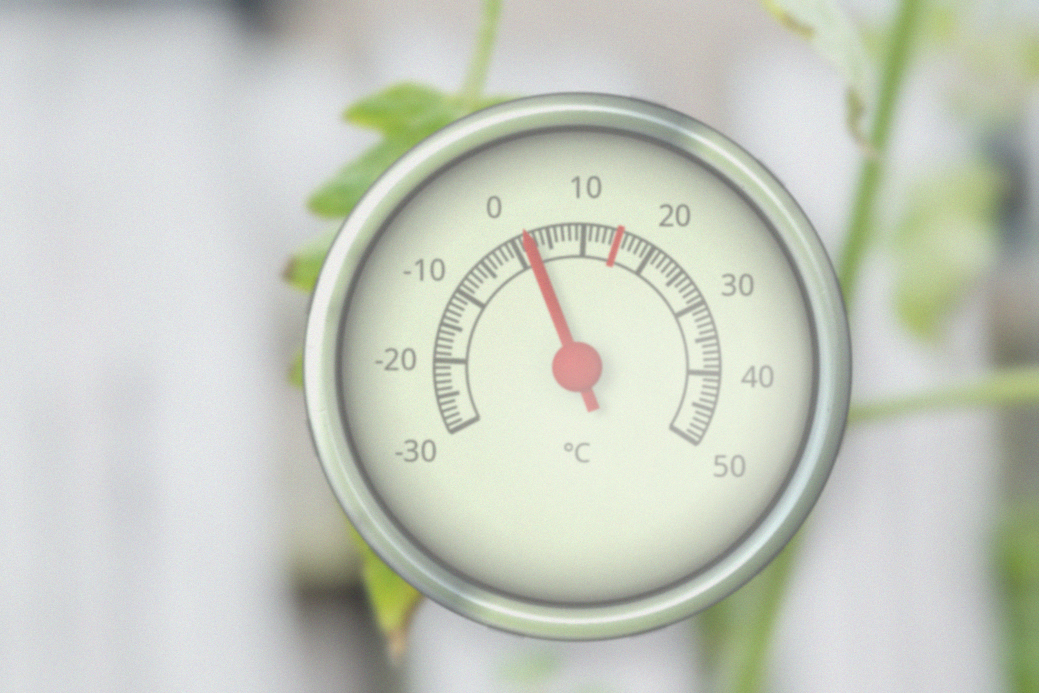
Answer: 2 °C
